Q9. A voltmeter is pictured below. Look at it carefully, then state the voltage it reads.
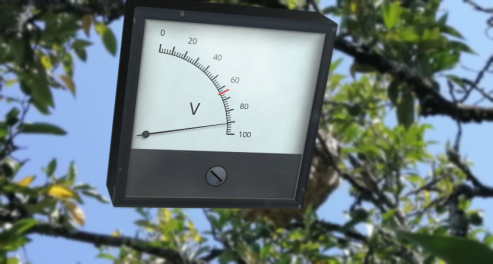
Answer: 90 V
